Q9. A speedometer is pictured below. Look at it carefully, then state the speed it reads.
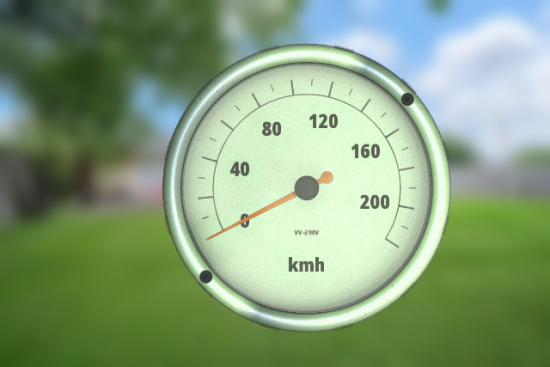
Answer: 0 km/h
